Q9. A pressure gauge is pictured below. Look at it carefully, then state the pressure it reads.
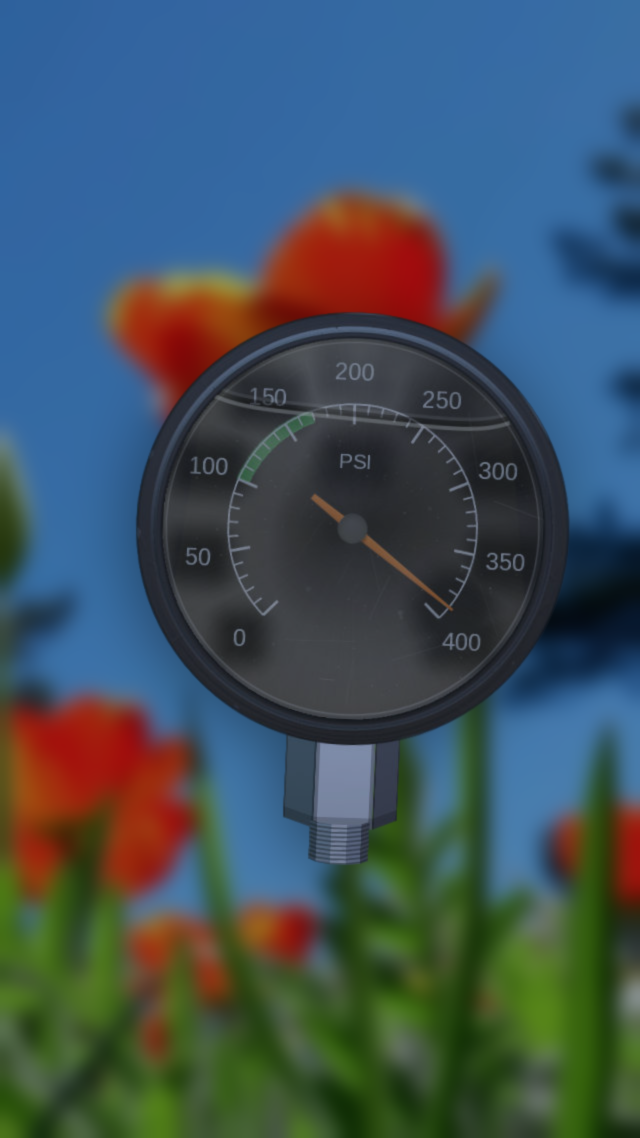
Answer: 390 psi
